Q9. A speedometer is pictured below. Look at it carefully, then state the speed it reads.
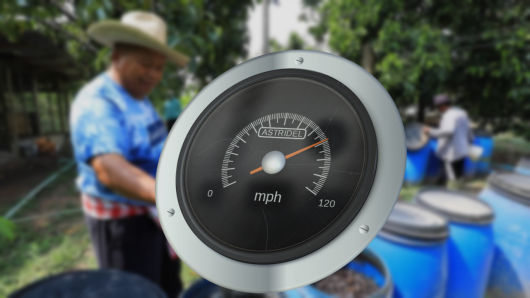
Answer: 90 mph
